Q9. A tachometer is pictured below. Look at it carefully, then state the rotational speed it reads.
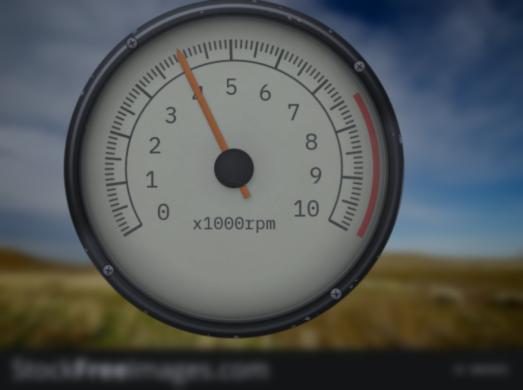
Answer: 4000 rpm
